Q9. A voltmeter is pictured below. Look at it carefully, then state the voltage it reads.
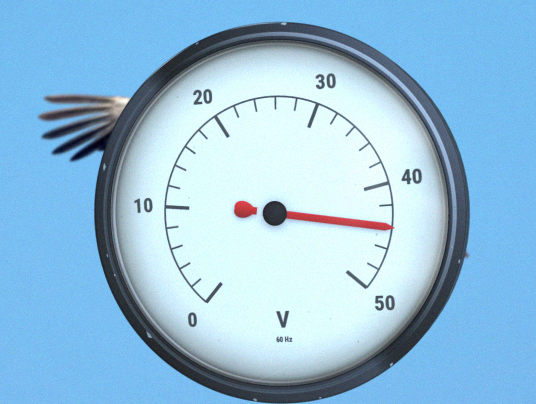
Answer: 44 V
